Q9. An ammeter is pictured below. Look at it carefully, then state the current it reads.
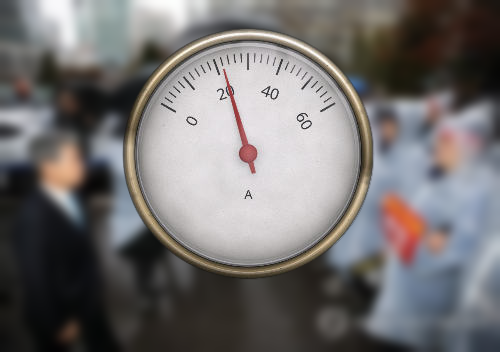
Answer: 22 A
